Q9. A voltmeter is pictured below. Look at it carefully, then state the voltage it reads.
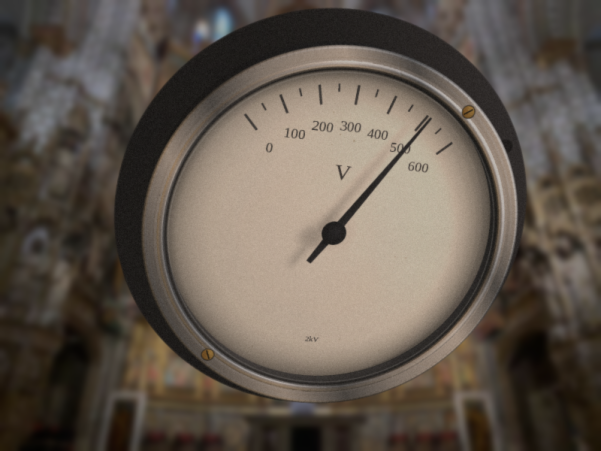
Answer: 500 V
